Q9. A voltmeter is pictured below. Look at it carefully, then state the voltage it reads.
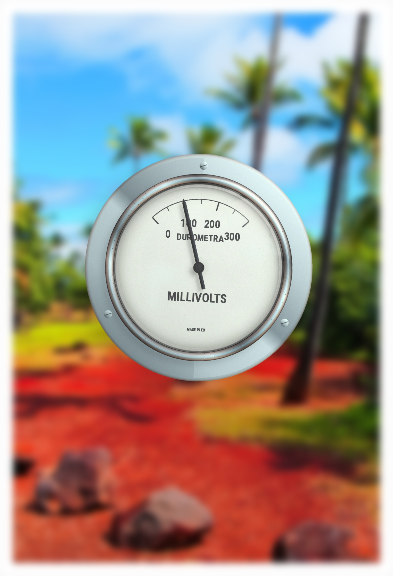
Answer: 100 mV
